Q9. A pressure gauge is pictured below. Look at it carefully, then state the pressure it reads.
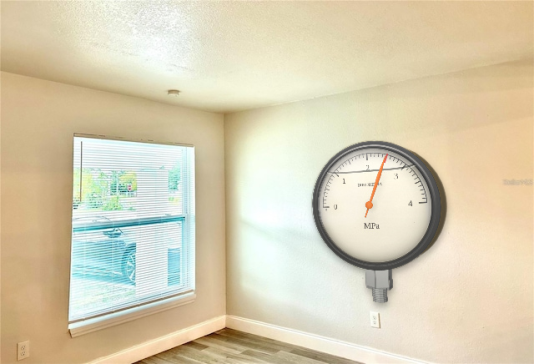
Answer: 2.5 MPa
